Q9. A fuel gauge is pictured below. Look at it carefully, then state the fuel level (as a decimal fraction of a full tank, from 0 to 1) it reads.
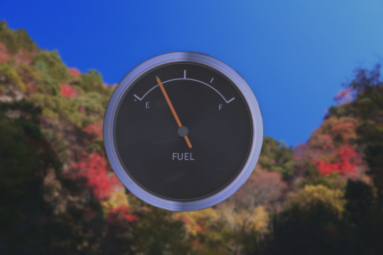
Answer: 0.25
